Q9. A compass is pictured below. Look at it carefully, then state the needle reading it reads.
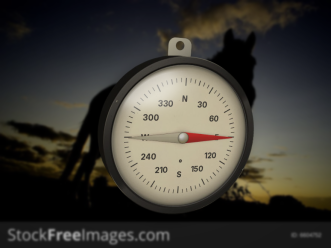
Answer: 90 °
